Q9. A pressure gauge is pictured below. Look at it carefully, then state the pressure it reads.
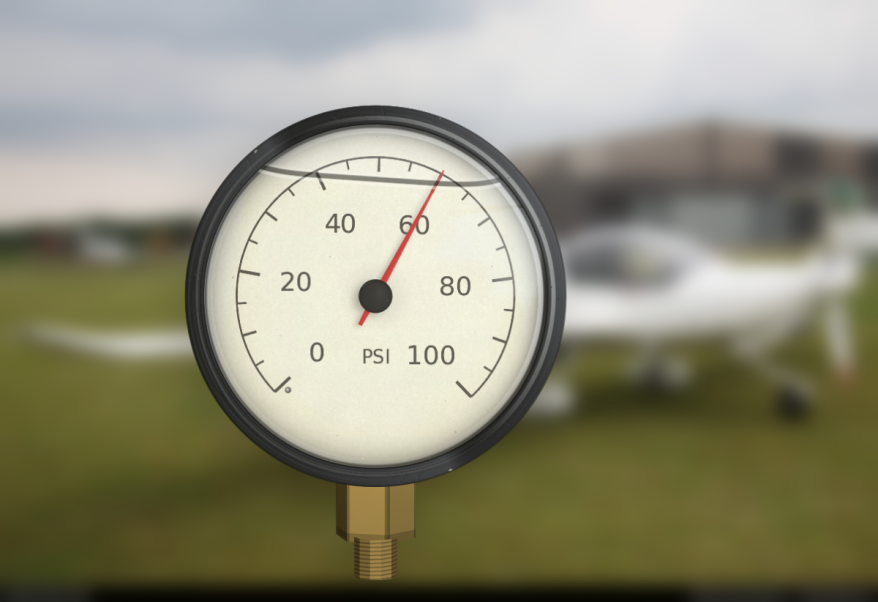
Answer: 60 psi
